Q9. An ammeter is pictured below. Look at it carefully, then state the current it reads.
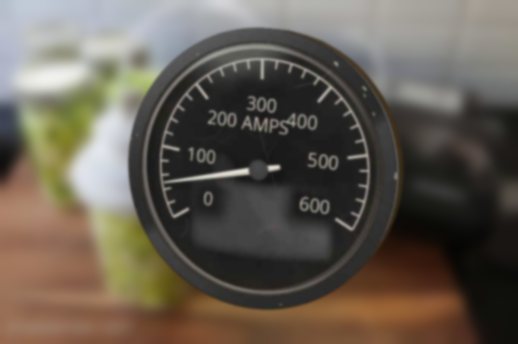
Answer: 50 A
